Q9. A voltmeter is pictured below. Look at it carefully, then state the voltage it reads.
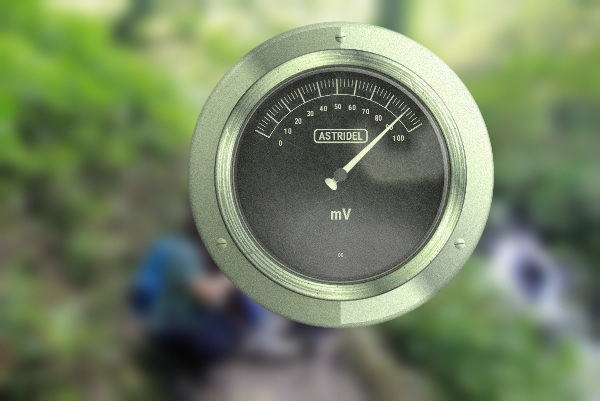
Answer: 90 mV
